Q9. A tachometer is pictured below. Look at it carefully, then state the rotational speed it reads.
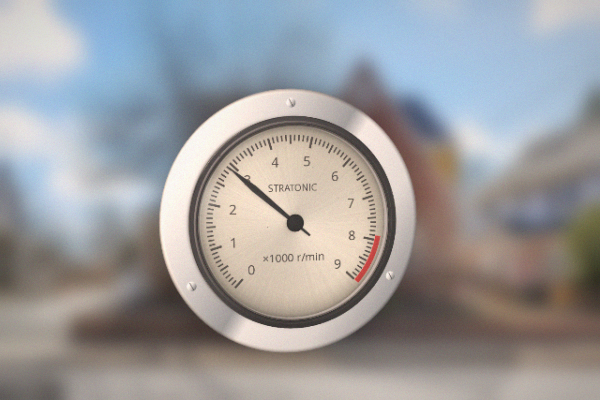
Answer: 2900 rpm
